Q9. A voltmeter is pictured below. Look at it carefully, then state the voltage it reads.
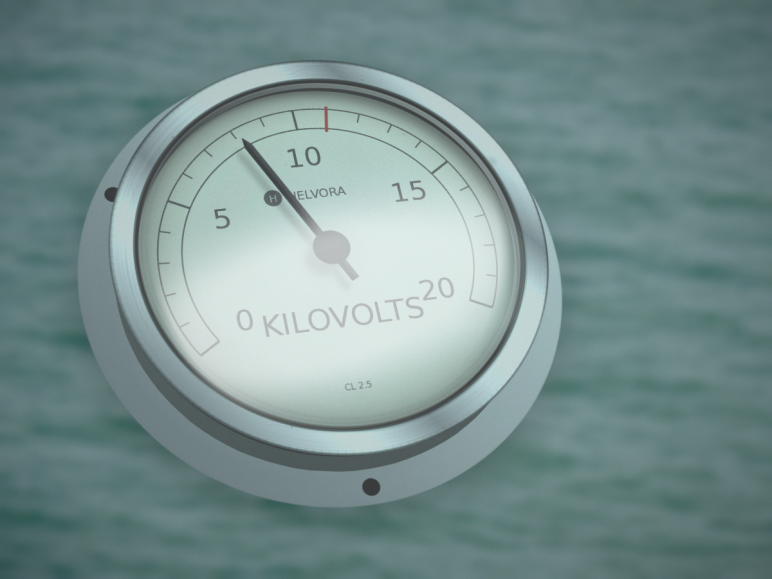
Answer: 8 kV
